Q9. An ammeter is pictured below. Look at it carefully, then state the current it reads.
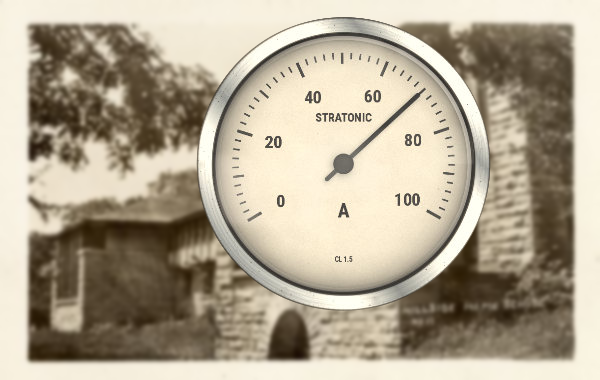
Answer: 70 A
